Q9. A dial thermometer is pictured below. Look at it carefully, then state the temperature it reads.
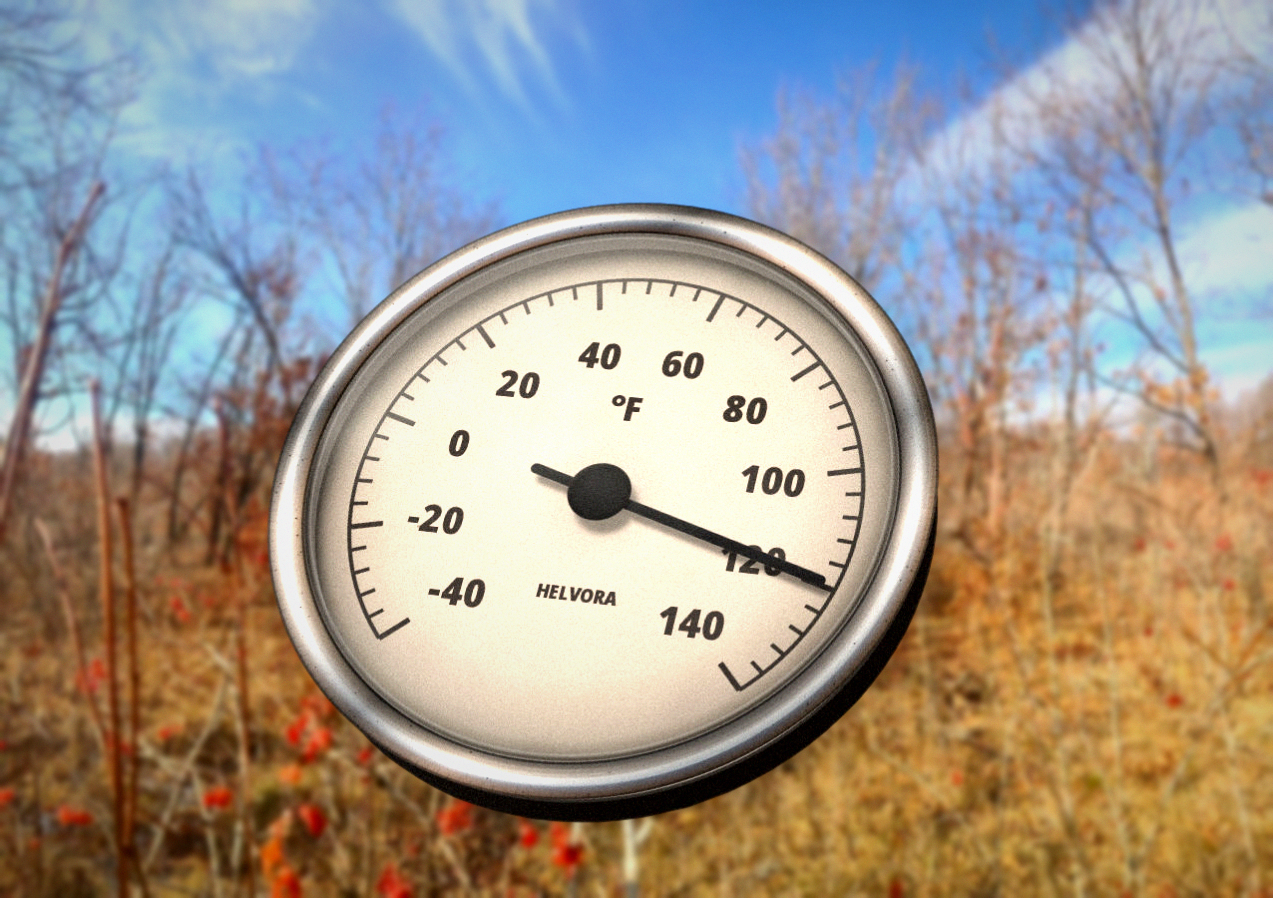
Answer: 120 °F
